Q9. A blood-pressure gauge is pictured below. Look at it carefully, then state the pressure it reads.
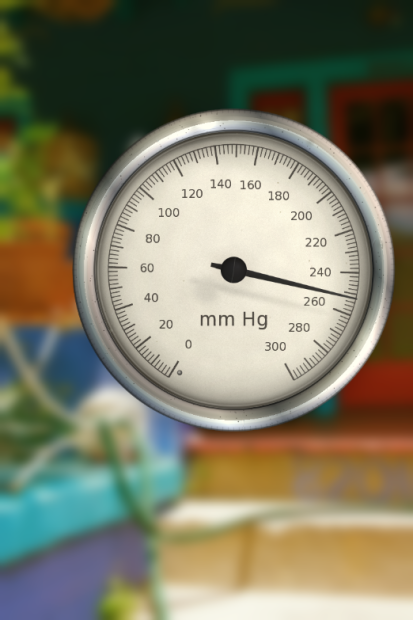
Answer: 252 mmHg
